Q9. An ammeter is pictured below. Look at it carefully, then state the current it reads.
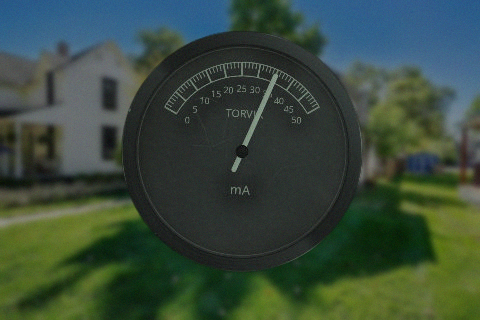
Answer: 35 mA
